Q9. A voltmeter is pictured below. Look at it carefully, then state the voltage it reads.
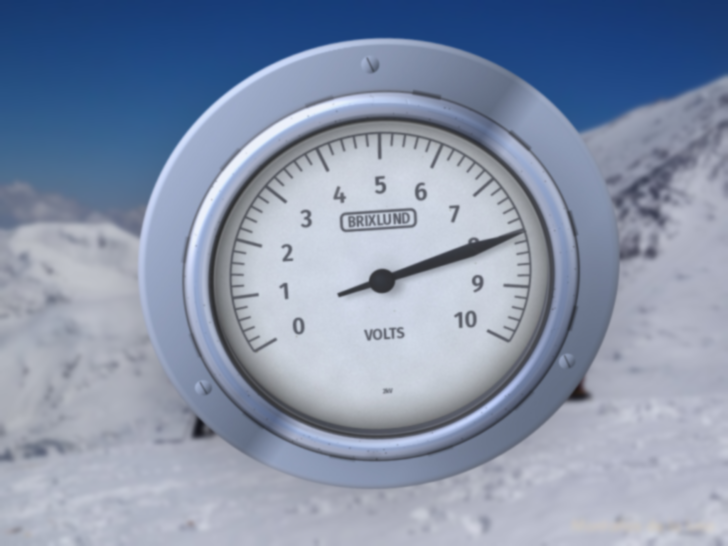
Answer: 8 V
